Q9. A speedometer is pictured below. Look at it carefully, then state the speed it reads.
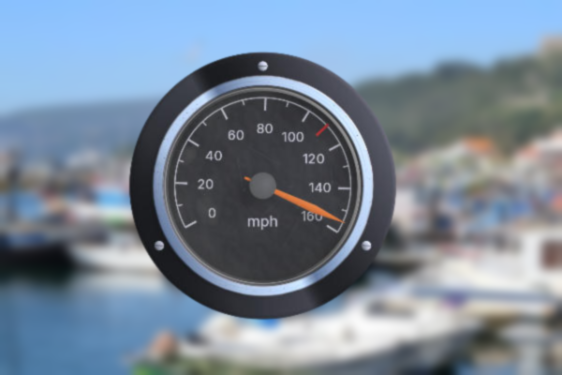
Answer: 155 mph
